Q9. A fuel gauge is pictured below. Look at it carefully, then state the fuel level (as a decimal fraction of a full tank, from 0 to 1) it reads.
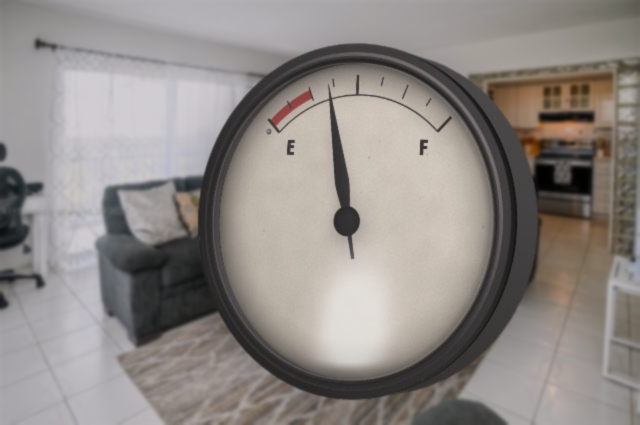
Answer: 0.375
